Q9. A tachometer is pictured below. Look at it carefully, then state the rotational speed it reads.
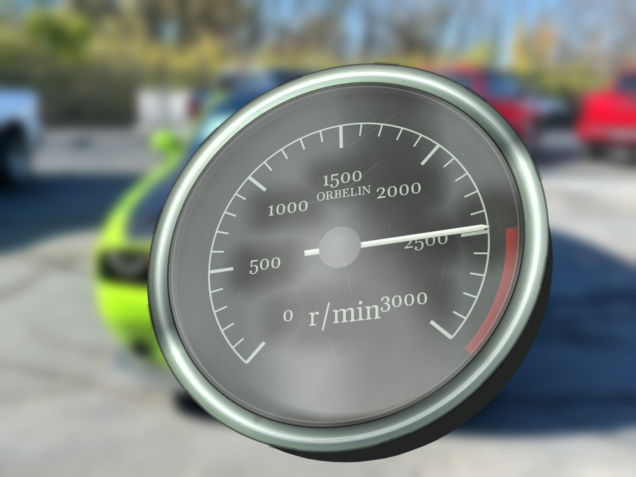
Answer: 2500 rpm
